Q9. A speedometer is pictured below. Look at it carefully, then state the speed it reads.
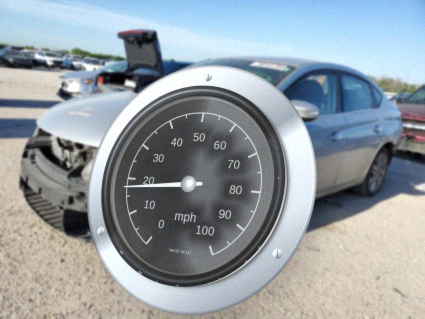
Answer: 17.5 mph
